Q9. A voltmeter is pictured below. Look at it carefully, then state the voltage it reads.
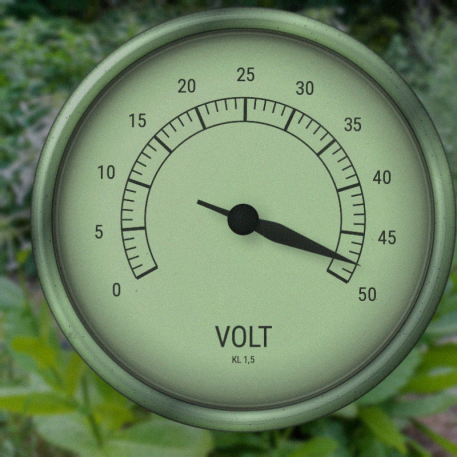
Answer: 48 V
